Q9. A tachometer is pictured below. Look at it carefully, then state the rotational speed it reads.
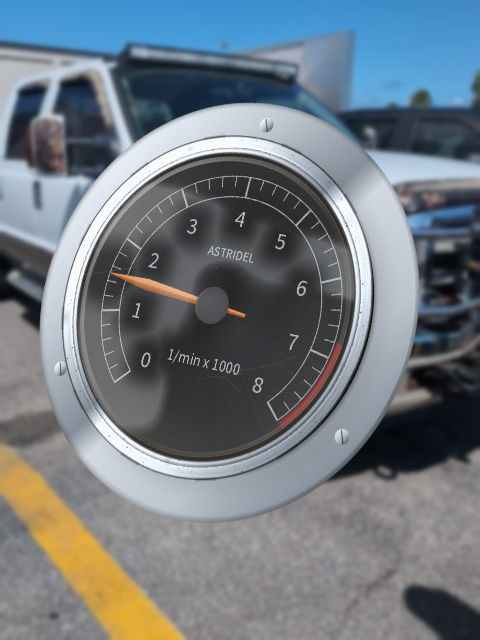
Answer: 1500 rpm
